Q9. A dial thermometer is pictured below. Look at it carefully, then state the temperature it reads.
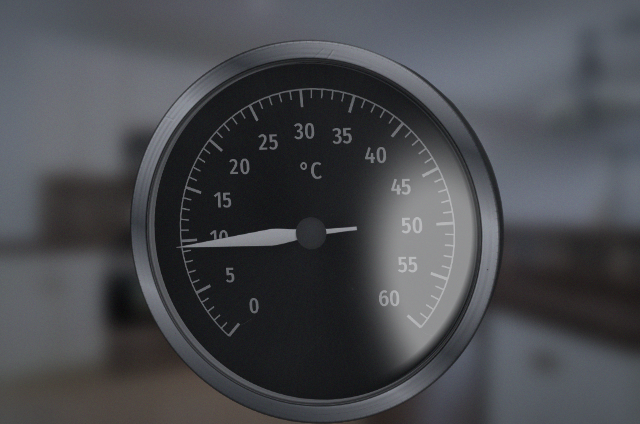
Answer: 9.5 °C
